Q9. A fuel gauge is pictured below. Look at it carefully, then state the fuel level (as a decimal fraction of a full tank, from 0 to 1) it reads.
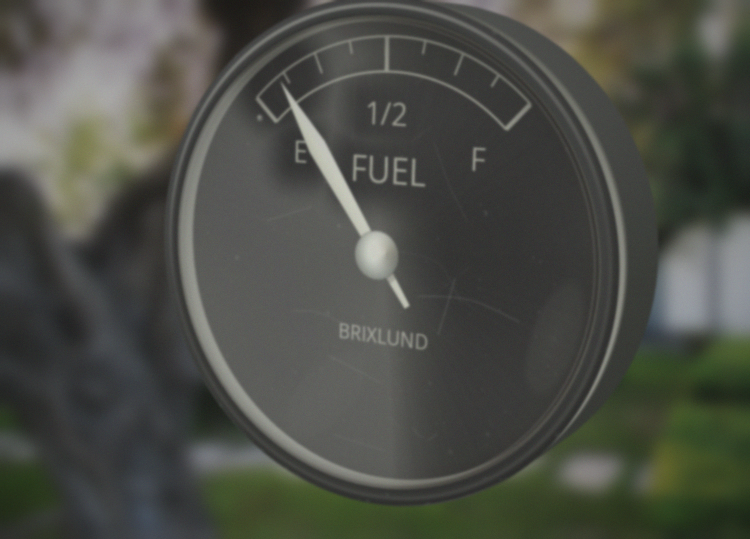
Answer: 0.125
